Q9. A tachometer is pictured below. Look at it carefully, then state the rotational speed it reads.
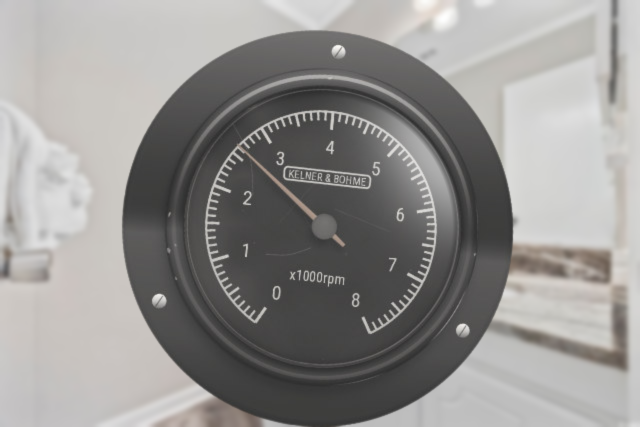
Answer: 2600 rpm
